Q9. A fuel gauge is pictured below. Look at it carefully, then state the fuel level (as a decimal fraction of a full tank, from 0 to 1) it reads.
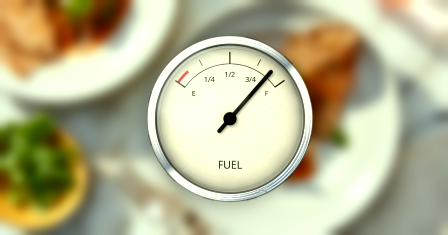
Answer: 0.875
